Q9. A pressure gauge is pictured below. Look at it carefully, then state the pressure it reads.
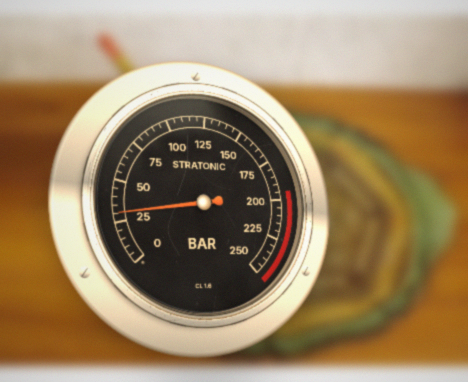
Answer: 30 bar
